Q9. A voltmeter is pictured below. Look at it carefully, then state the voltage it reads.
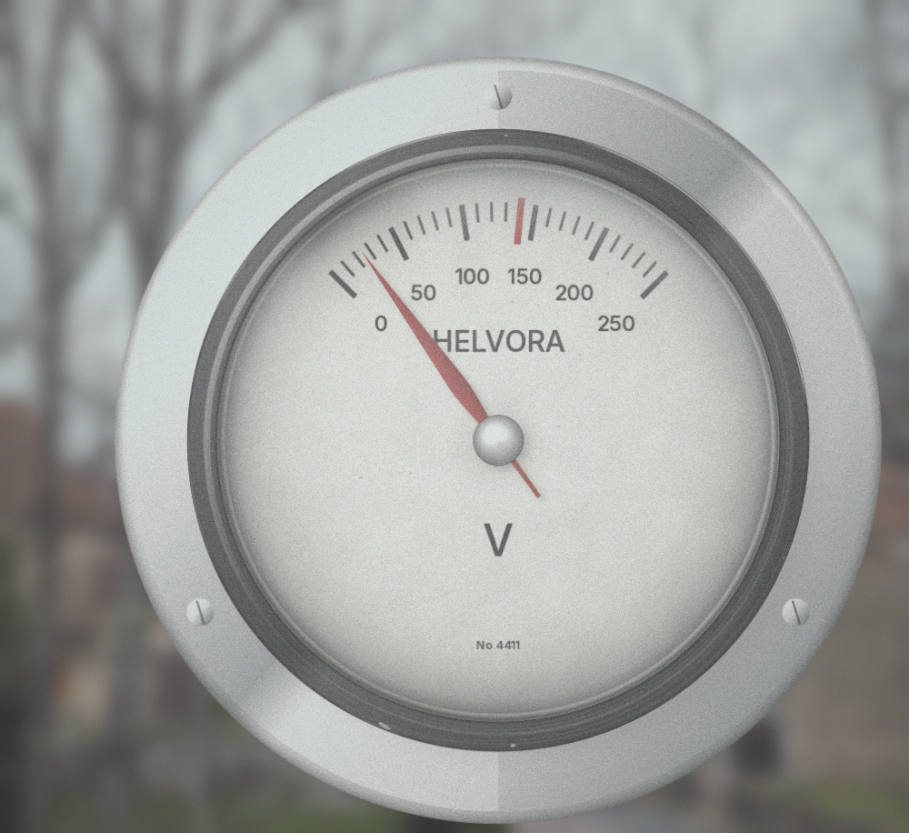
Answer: 25 V
